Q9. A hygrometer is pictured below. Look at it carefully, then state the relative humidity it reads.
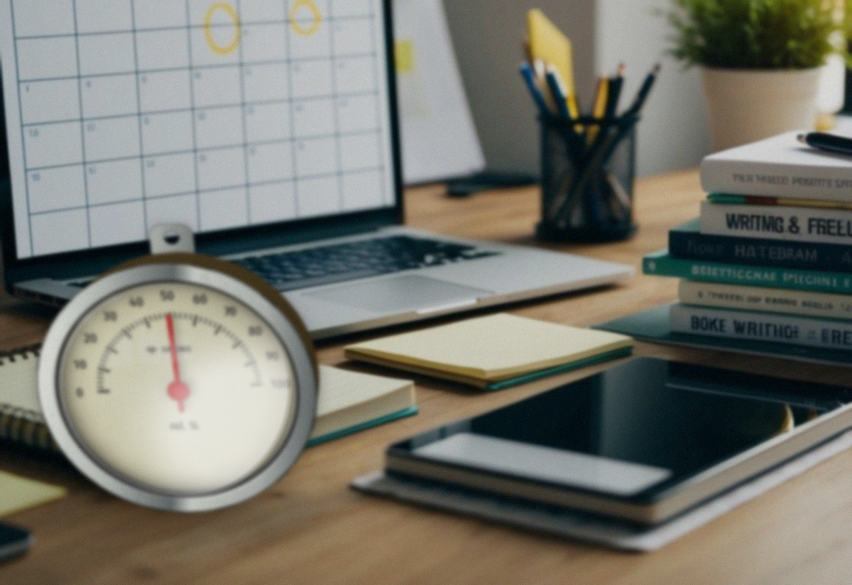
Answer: 50 %
